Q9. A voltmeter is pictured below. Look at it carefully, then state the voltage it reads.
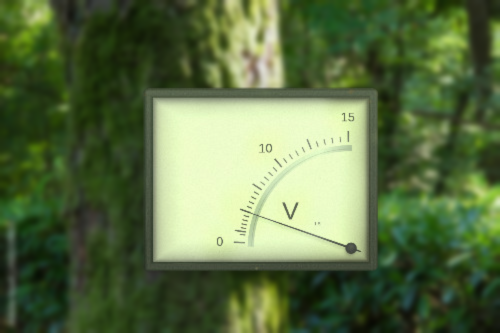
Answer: 5 V
